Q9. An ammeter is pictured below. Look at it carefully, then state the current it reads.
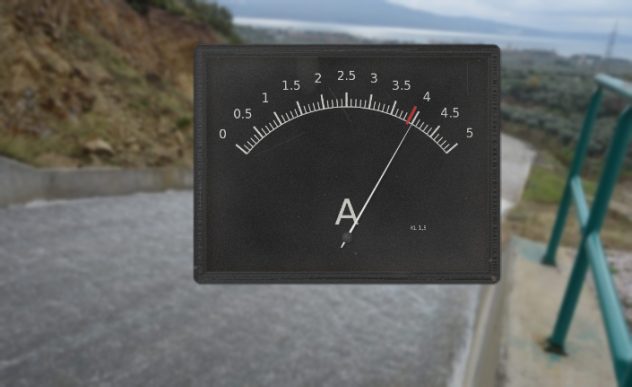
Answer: 4 A
